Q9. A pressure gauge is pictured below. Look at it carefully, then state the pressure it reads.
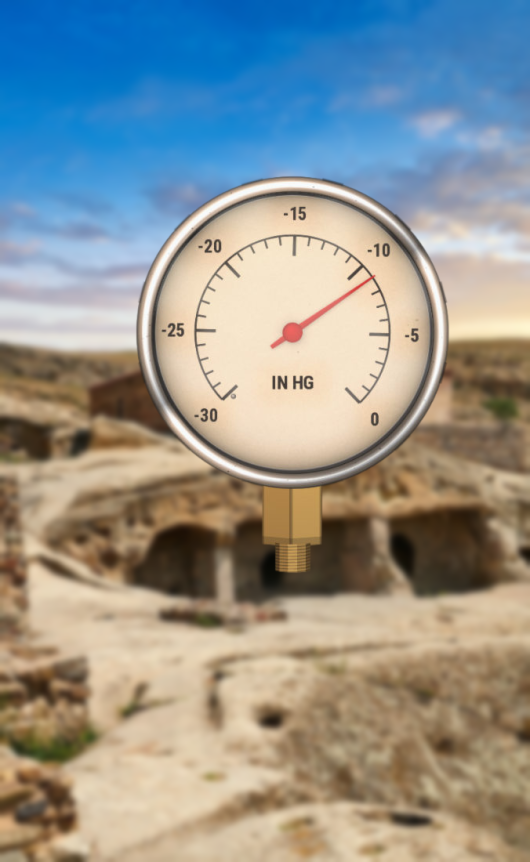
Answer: -9 inHg
